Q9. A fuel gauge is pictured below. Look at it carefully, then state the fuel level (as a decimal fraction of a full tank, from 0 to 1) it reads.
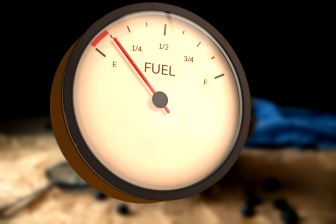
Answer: 0.125
